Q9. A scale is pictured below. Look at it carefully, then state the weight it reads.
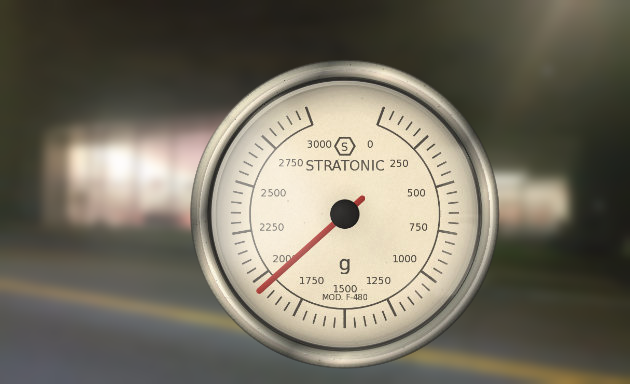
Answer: 1950 g
